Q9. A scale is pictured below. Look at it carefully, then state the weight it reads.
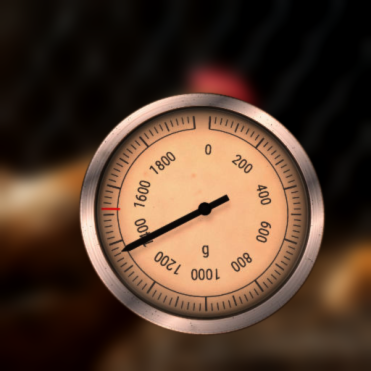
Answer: 1360 g
